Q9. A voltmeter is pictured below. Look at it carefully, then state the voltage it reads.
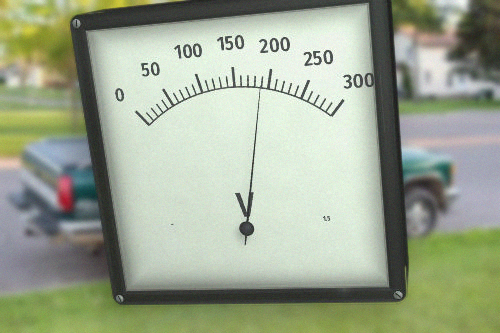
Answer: 190 V
